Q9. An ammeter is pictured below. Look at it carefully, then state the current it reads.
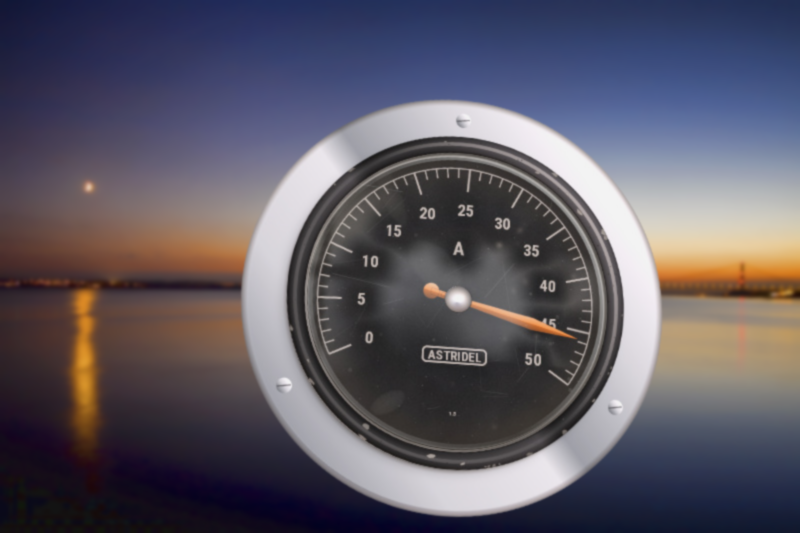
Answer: 46 A
